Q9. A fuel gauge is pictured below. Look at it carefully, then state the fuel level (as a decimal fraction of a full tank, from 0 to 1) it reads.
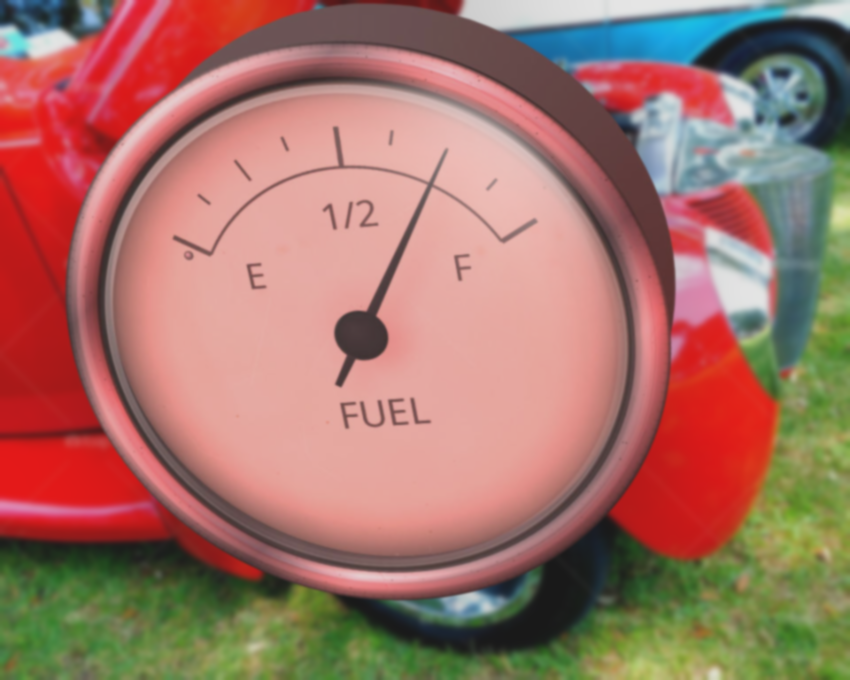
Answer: 0.75
